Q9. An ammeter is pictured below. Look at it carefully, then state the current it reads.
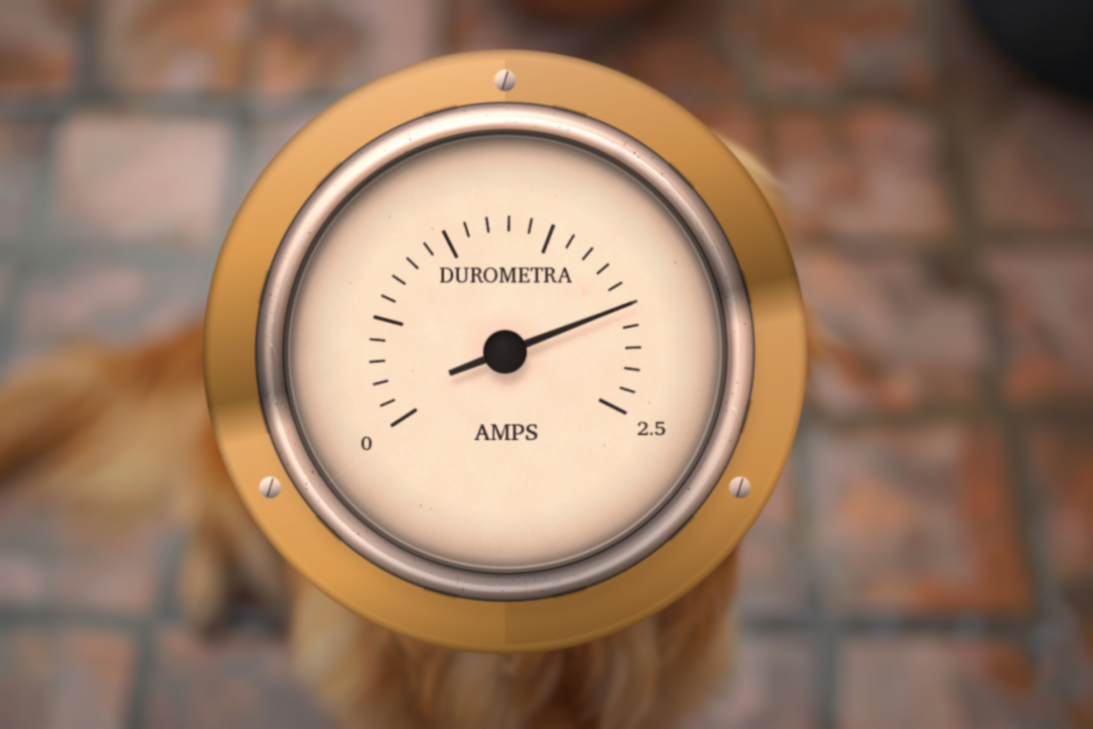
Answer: 2 A
